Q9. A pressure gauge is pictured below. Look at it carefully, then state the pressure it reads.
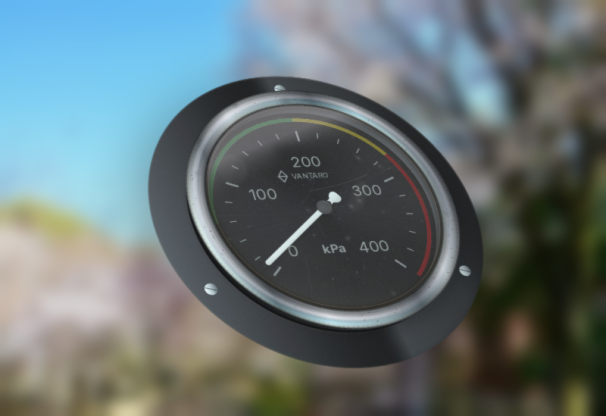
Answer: 10 kPa
